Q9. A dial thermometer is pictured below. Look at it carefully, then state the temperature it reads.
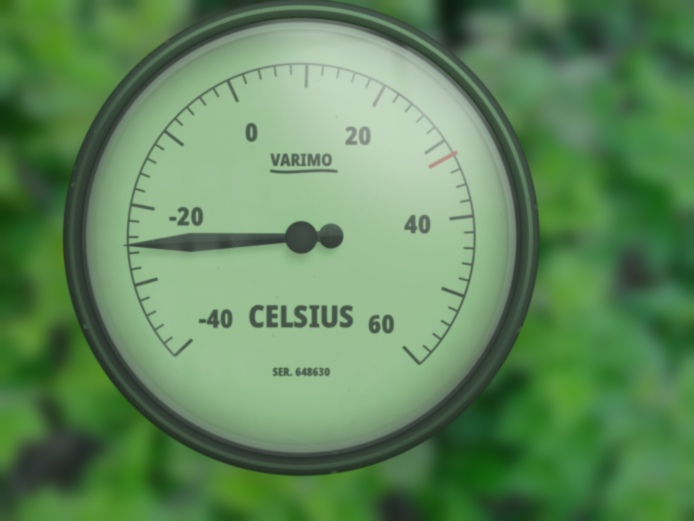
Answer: -25 °C
